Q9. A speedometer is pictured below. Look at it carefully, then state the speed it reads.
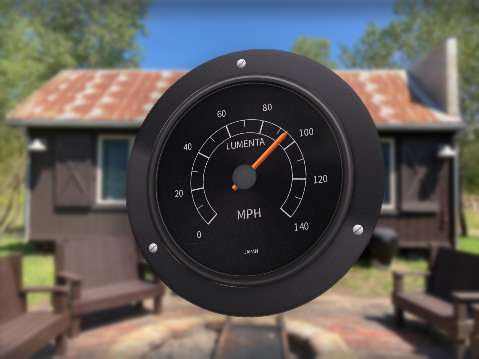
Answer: 95 mph
